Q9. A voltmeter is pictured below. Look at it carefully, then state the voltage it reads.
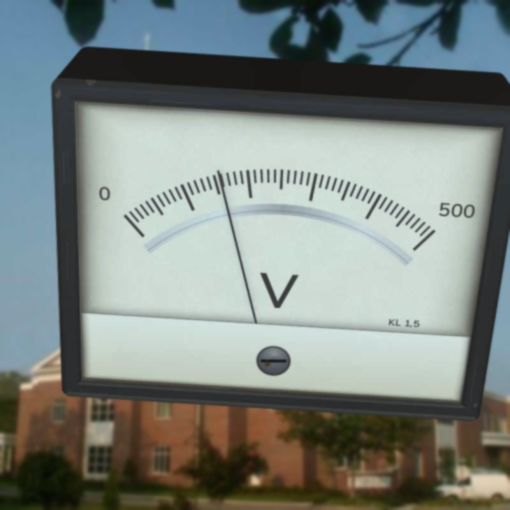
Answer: 160 V
